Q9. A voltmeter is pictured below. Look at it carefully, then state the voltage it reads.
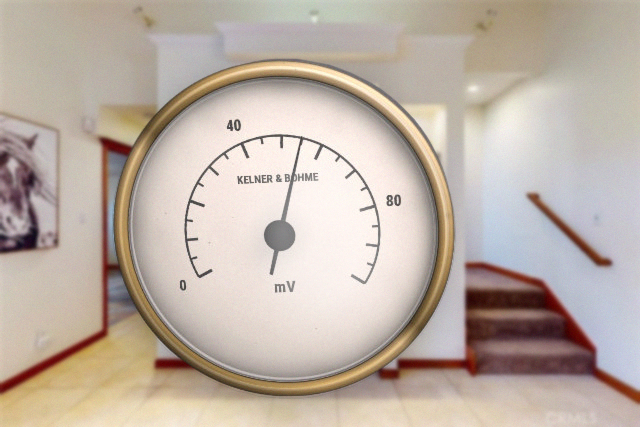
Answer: 55 mV
